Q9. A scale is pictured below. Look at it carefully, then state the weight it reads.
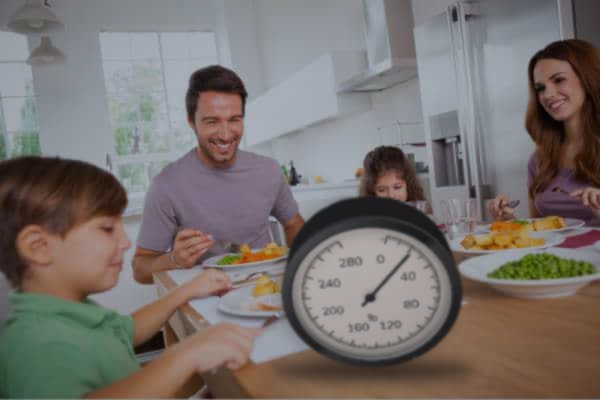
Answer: 20 lb
